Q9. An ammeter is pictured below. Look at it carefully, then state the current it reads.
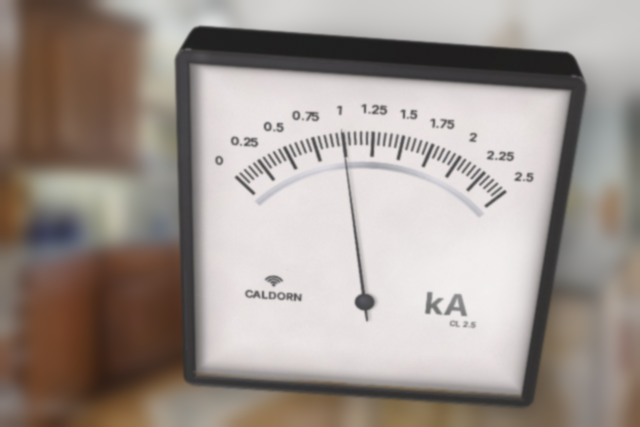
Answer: 1 kA
